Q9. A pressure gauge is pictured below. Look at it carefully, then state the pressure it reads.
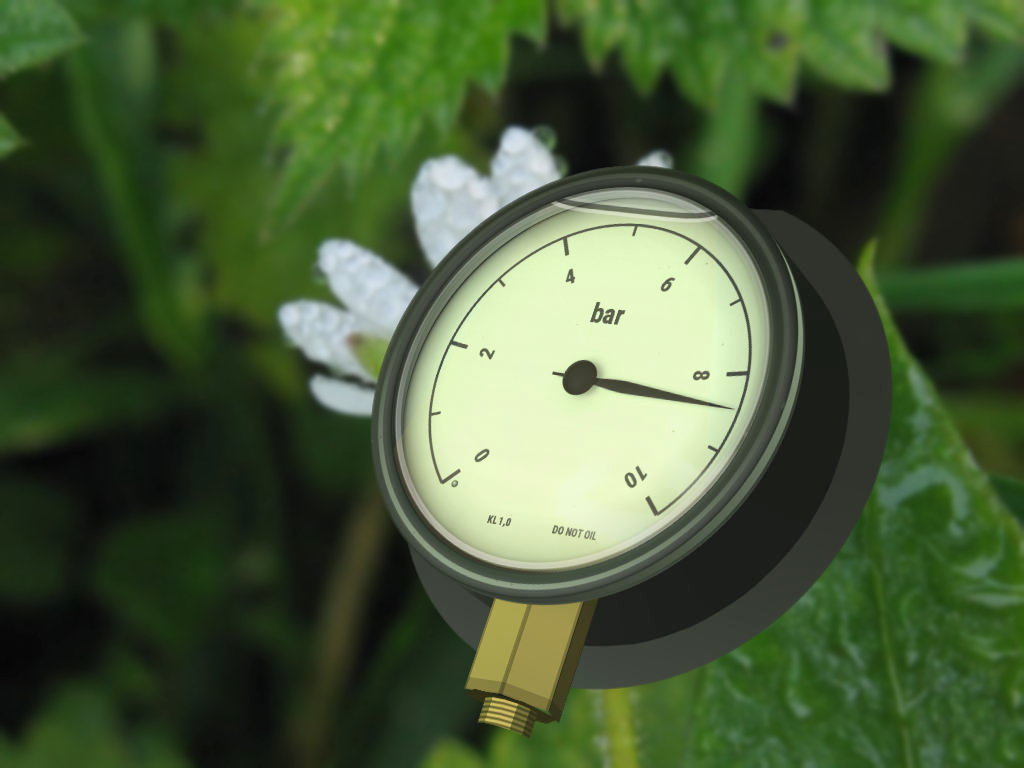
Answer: 8.5 bar
